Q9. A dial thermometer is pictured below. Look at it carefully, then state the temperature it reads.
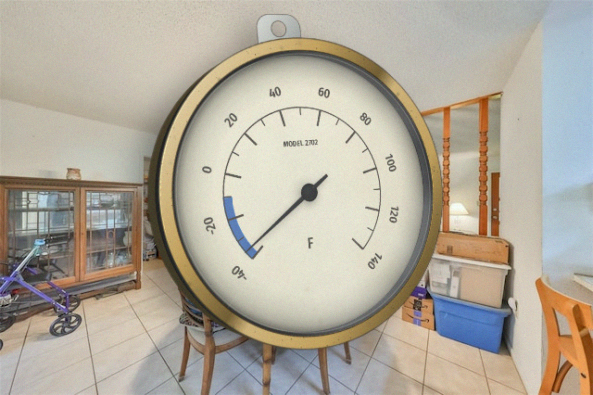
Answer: -35 °F
